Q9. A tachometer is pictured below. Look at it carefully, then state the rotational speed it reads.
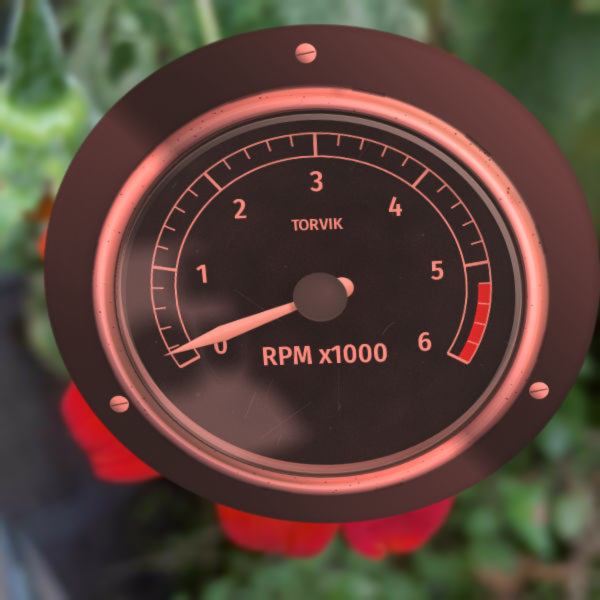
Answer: 200 rpm
